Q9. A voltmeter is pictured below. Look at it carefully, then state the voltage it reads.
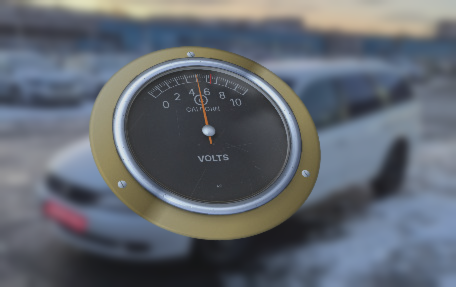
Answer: 5 V
